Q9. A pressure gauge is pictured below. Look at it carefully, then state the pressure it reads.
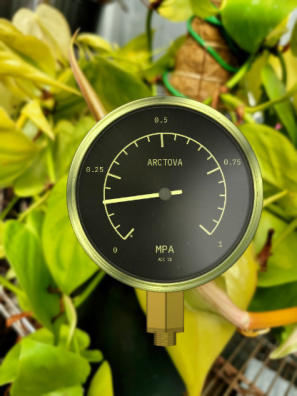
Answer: 0.15 MPa
